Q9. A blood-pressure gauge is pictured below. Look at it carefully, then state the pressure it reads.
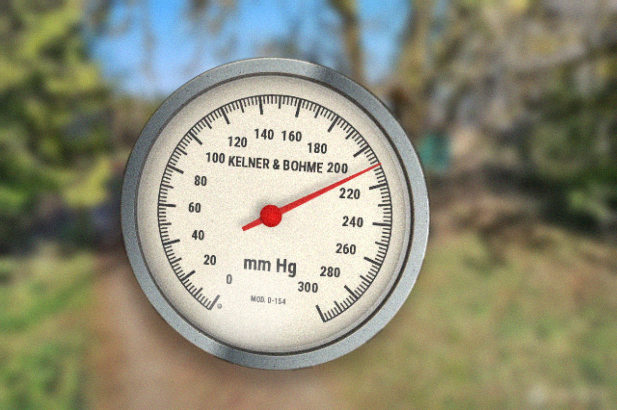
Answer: 210 mmHg
